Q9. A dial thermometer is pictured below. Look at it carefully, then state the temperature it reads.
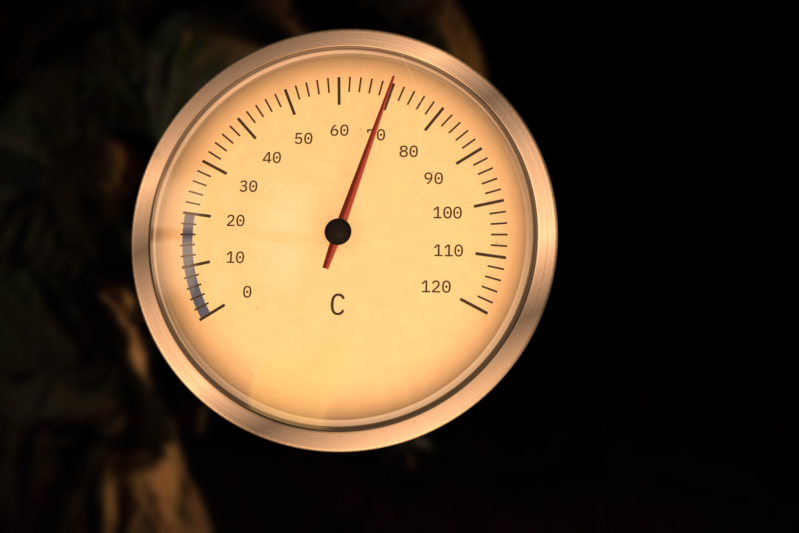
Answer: 70 °C
